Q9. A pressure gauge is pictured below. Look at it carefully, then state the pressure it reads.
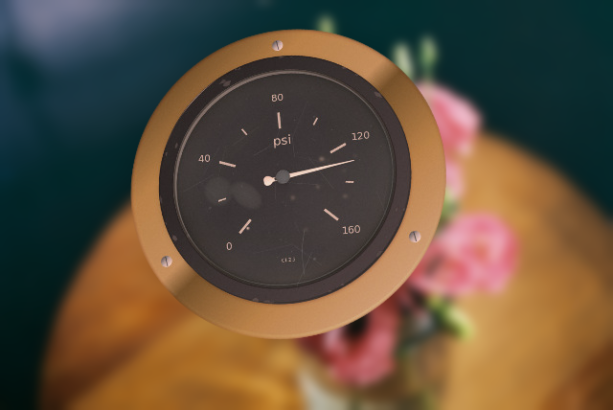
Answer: 130 psi
